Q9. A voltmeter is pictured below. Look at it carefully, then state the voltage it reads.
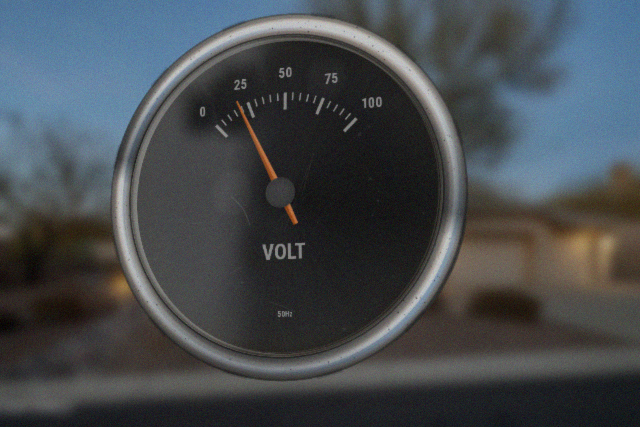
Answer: 20 V
